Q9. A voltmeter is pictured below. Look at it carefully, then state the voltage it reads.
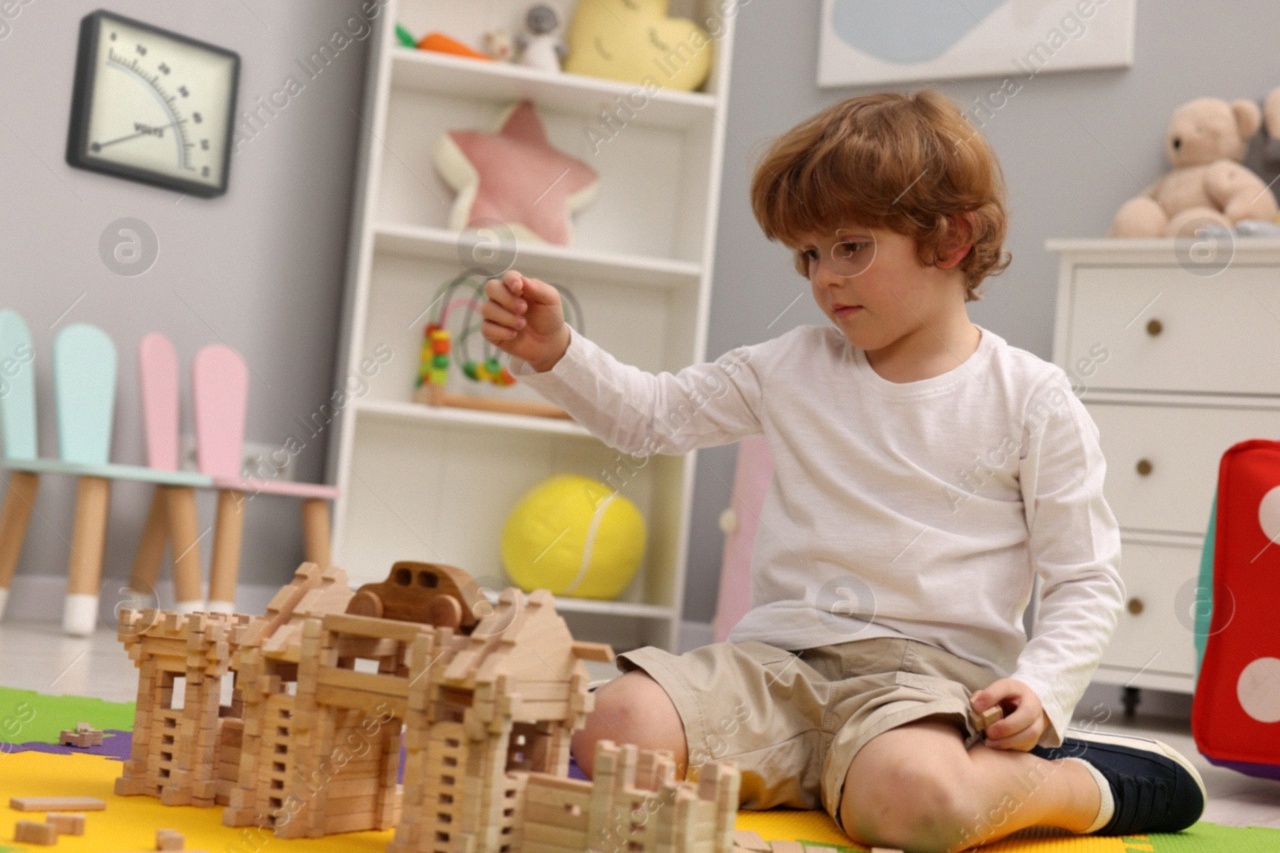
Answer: 40 V
